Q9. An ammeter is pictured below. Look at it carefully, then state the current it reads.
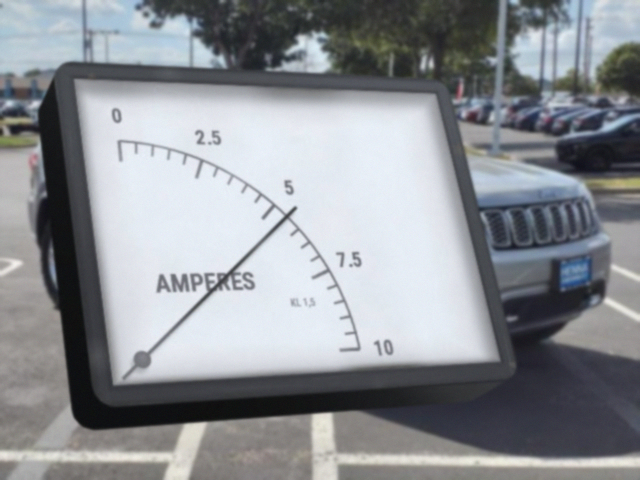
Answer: 5.5 A
